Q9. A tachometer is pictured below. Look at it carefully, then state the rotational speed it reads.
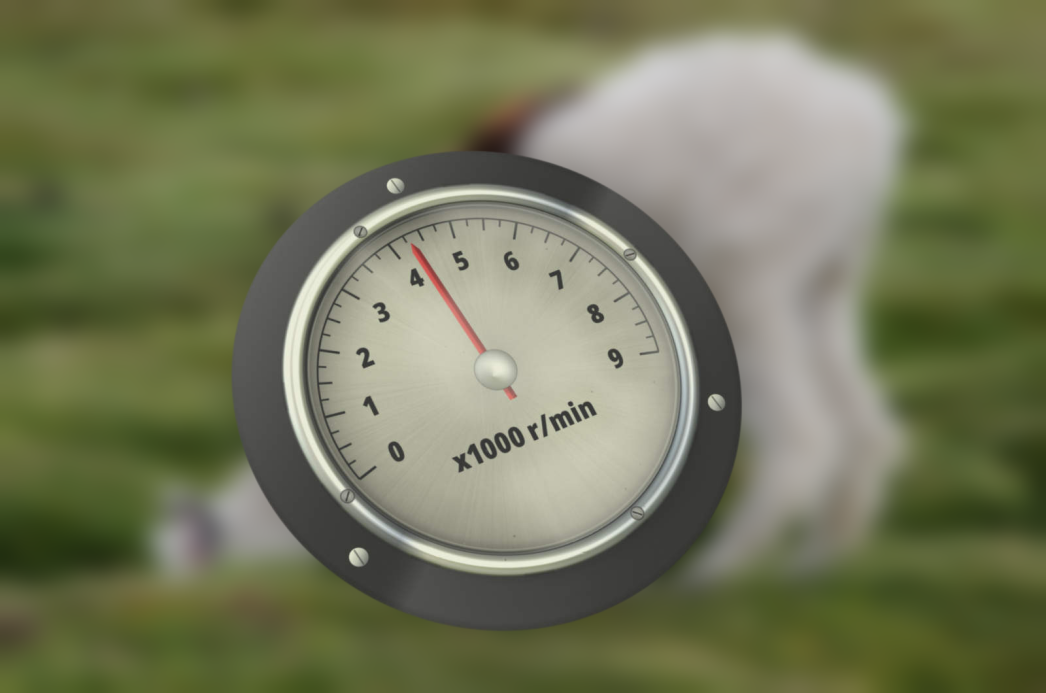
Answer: 4250 rpm
